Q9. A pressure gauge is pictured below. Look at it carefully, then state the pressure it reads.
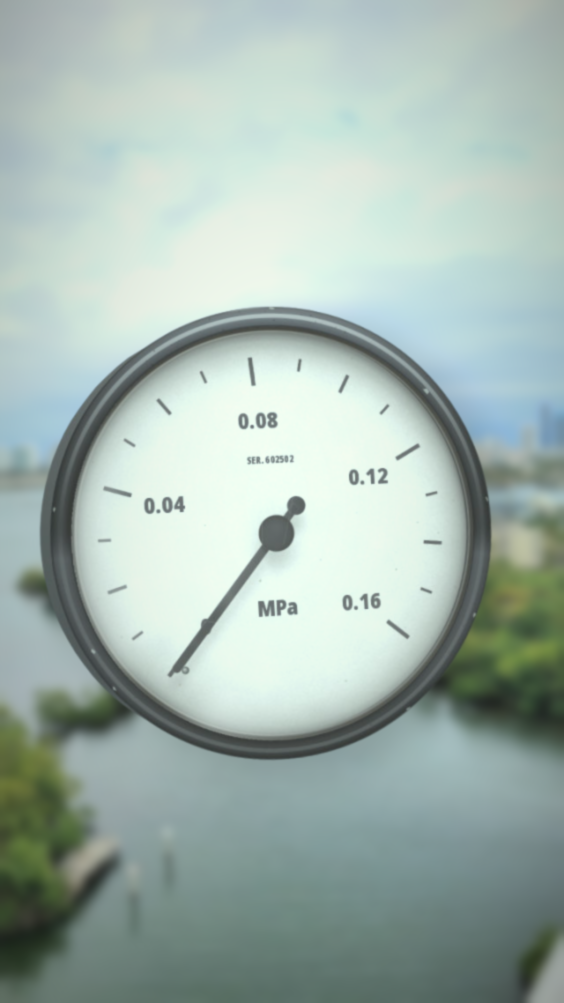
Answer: 0 MPa
